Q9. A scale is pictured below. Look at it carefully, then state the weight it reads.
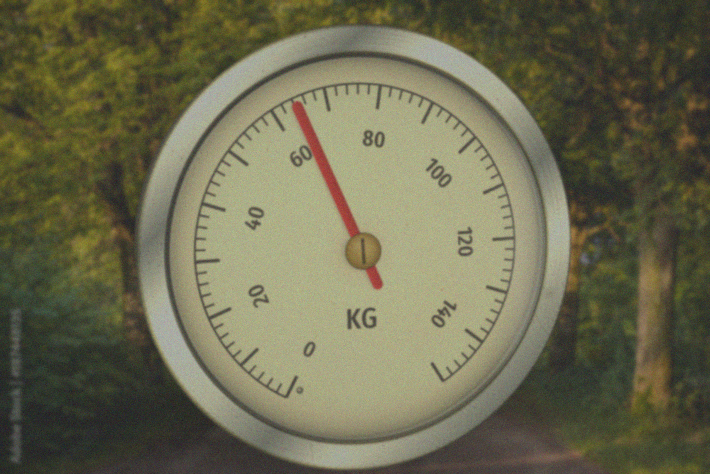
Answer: 64 kg
